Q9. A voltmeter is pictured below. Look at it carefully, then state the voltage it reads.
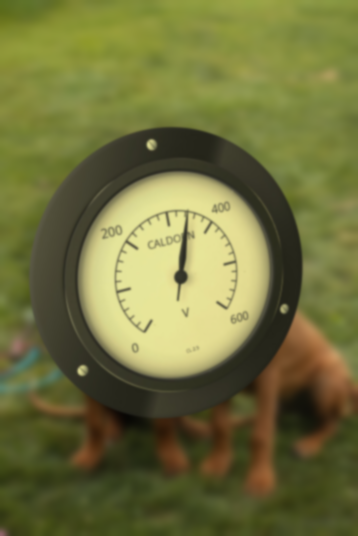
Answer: 340 V
